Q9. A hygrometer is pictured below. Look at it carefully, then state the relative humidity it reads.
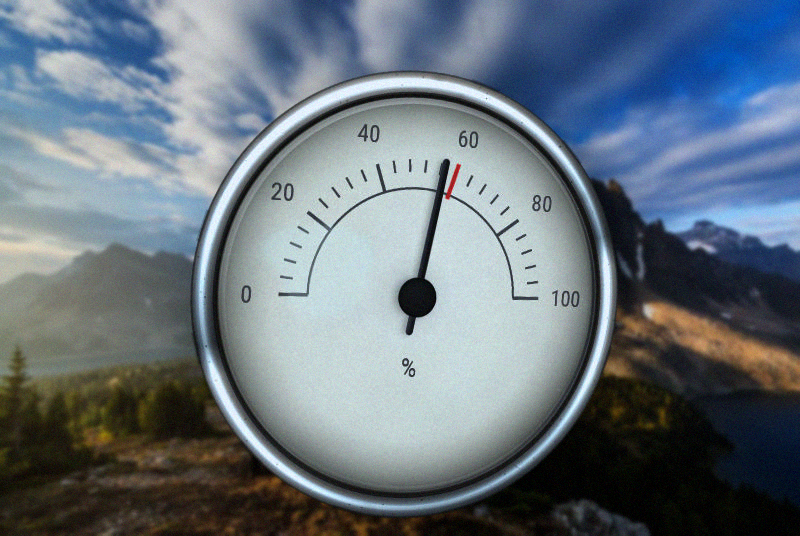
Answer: 56 %
